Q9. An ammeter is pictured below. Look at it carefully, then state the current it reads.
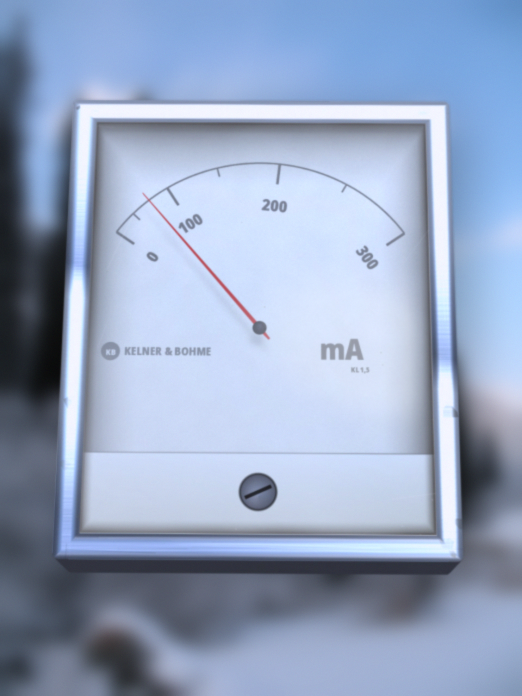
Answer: 75 mA
